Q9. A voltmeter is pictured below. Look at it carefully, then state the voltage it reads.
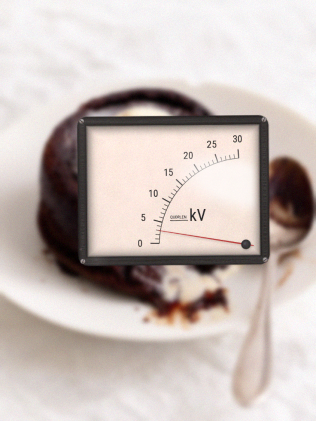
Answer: 3 kV
